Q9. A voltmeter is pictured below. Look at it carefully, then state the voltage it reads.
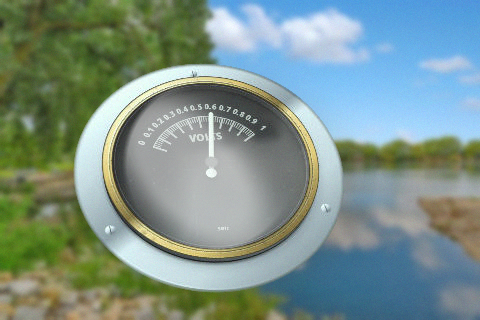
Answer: 0.6 V
